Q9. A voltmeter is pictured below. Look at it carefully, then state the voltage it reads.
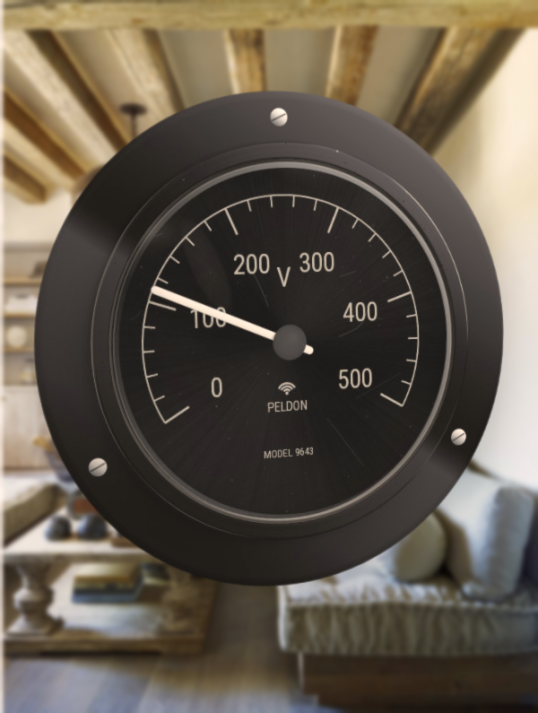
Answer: 110 V
